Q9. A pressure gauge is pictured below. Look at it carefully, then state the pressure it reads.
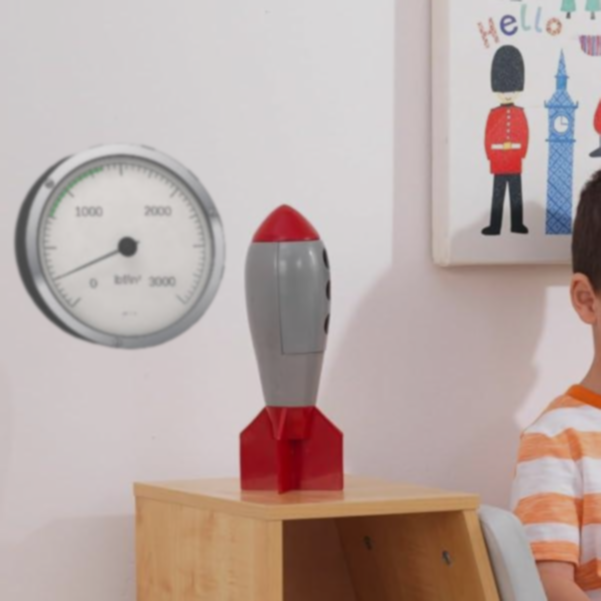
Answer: 250 psi
